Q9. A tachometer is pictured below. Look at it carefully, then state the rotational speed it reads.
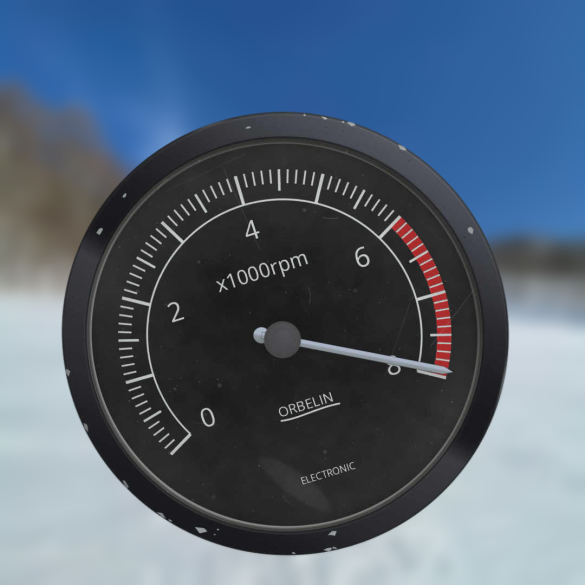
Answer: 7900 rpm
